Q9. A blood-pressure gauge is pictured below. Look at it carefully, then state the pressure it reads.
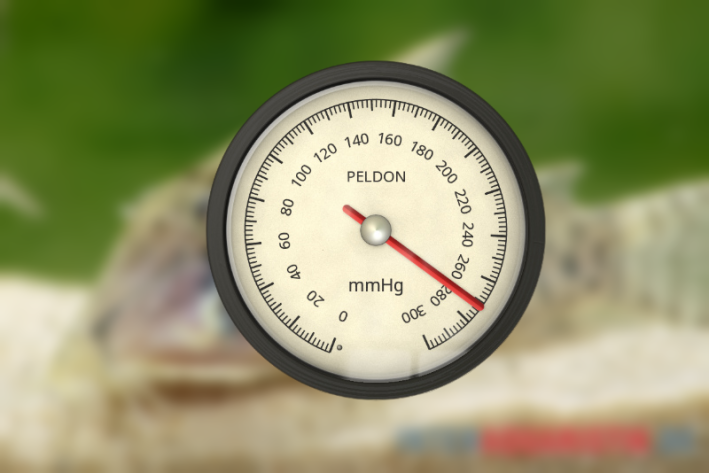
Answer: 272 mmHg
